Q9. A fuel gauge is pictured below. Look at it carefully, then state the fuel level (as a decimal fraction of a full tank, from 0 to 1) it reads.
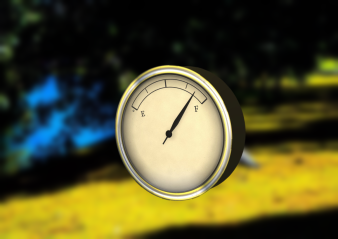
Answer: 0.875
